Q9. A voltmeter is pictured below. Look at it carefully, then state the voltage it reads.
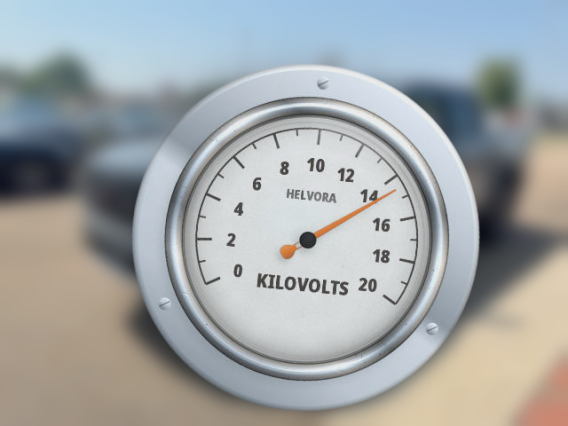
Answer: 14.5 kV
